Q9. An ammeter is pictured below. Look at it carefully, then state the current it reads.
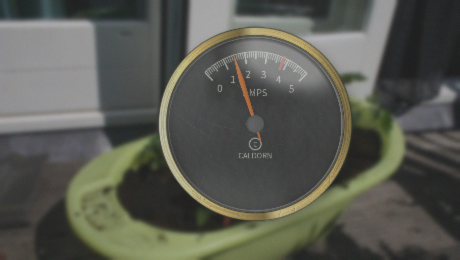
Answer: 1.5 A
